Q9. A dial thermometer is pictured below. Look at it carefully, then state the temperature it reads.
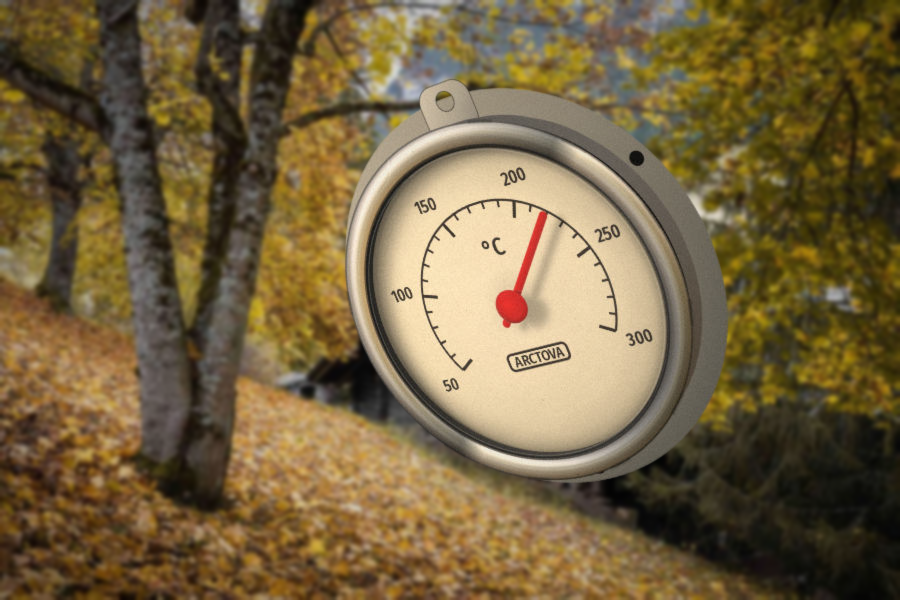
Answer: 220 °C
